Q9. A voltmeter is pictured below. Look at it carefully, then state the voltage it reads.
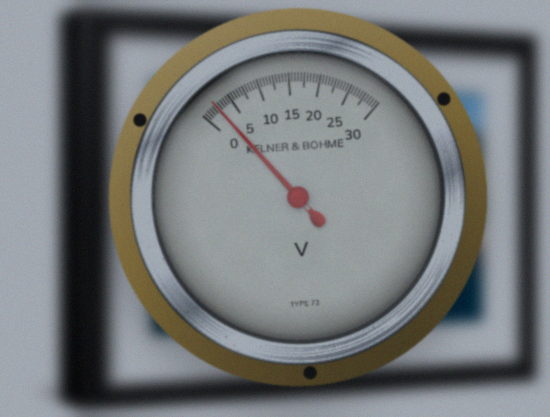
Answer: 2.5 V
